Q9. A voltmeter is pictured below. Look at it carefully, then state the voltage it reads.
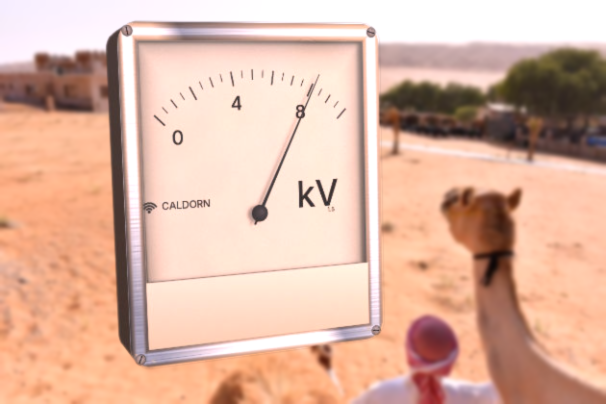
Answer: 8 kV
